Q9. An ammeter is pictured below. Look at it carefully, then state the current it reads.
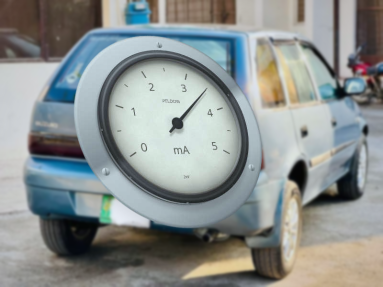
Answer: 3.5 mA
